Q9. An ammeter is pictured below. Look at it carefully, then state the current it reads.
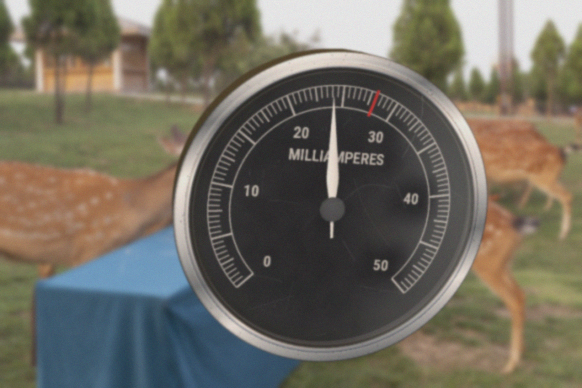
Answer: 24 mA
